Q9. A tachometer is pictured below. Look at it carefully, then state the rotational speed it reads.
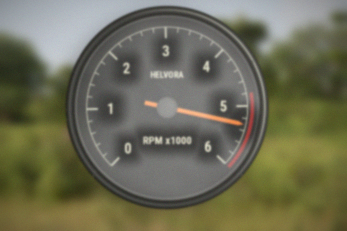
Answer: 5300 rpm
